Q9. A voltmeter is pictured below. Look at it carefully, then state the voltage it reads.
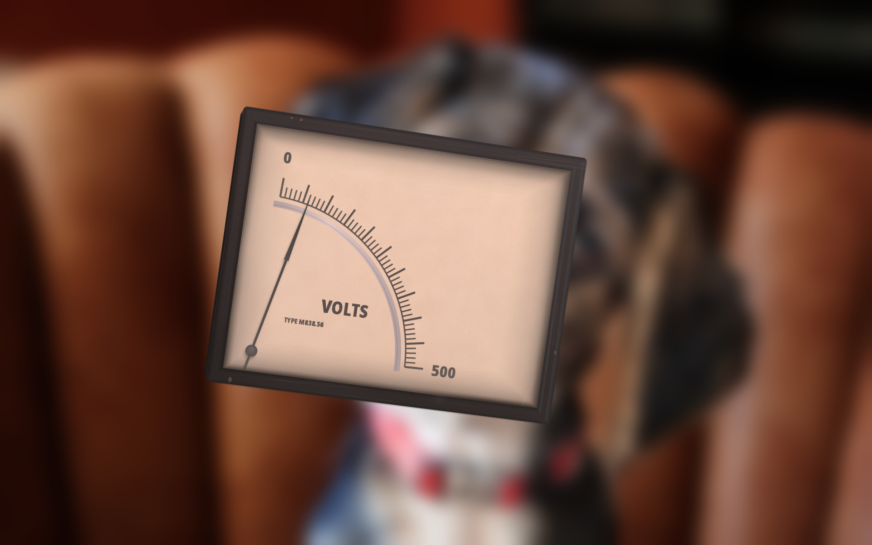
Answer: 60 V
